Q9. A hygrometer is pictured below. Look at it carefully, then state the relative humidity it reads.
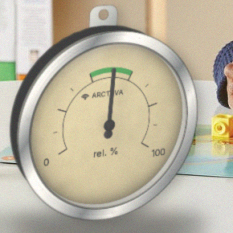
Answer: 50 %
